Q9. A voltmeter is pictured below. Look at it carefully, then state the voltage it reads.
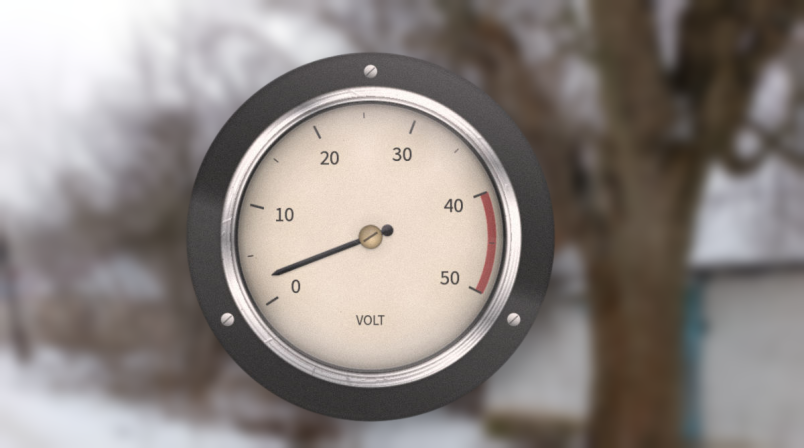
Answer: 2.5 V
